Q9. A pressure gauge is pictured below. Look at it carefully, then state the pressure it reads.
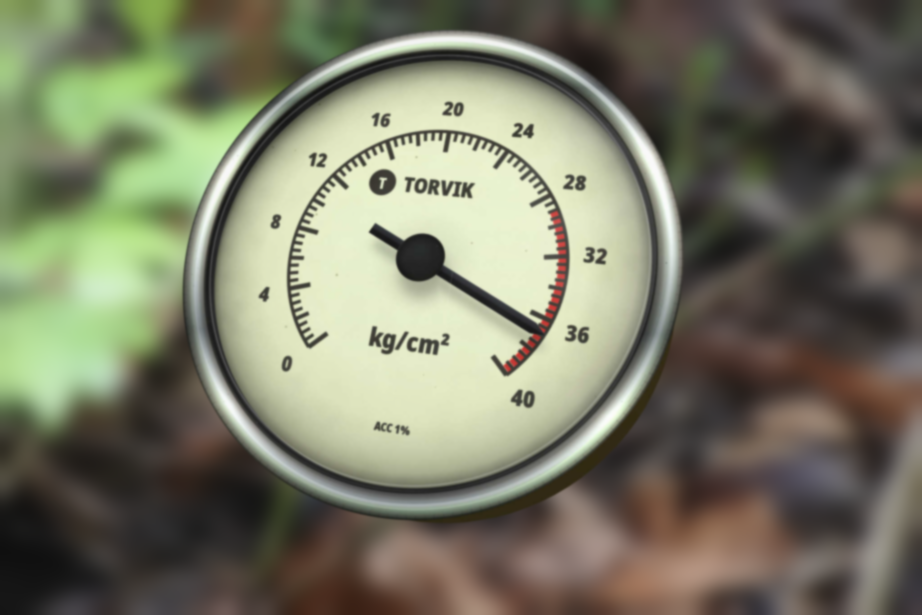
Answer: 37 kg/cm²
